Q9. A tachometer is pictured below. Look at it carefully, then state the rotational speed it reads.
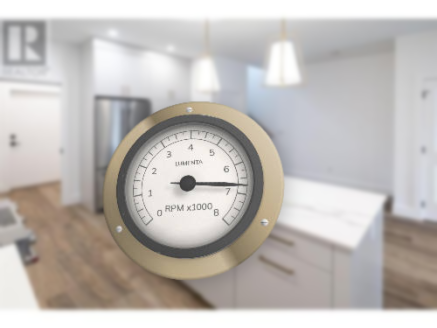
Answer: 6750 rpm
